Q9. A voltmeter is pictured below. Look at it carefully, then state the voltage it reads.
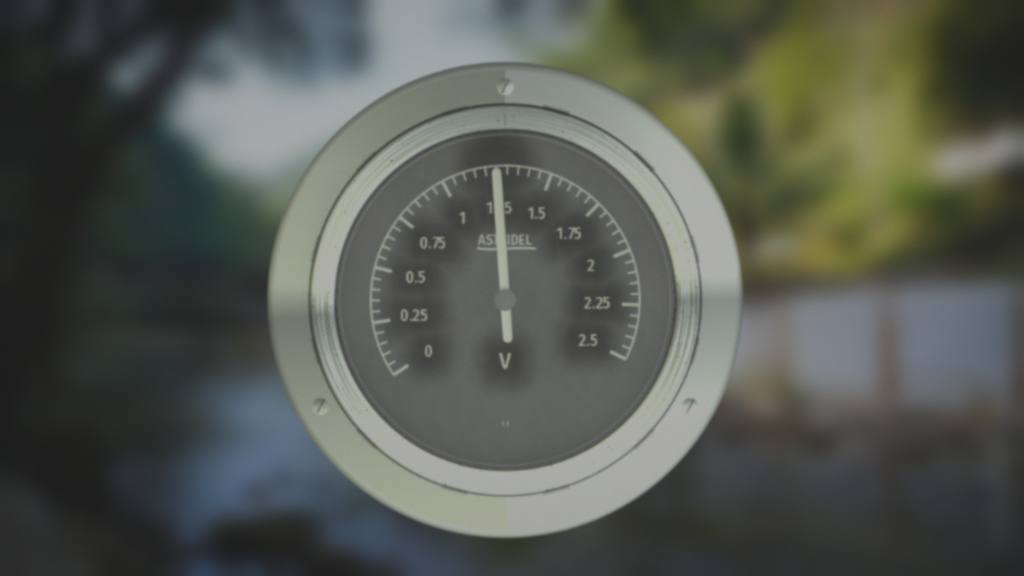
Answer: 1.25 V
